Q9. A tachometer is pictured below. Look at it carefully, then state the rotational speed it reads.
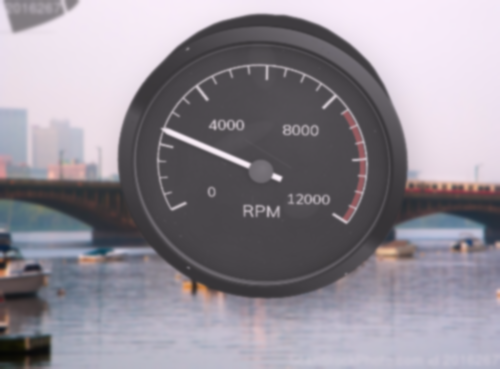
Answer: 2500 rpm
